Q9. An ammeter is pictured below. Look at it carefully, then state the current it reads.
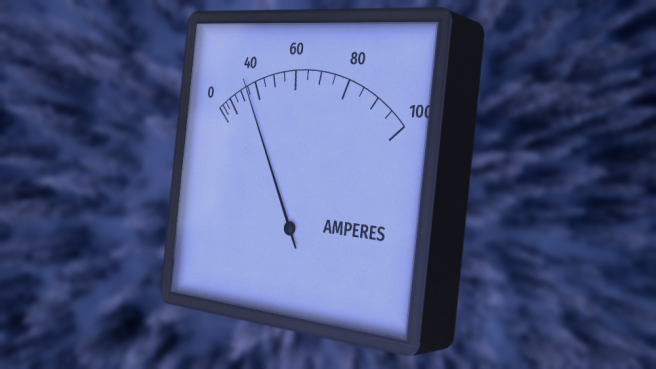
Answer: 35 A
